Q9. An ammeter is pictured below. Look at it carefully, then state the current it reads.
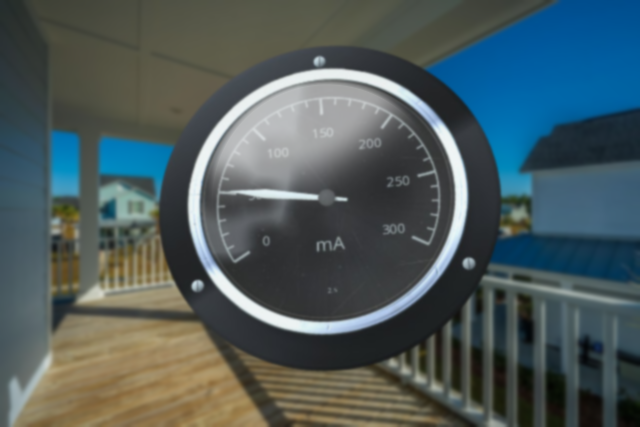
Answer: 50 mA
